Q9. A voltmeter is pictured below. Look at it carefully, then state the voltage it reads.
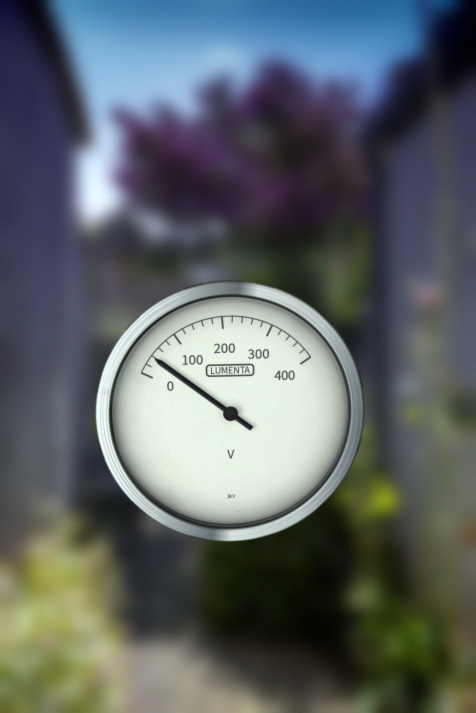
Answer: 40 V
